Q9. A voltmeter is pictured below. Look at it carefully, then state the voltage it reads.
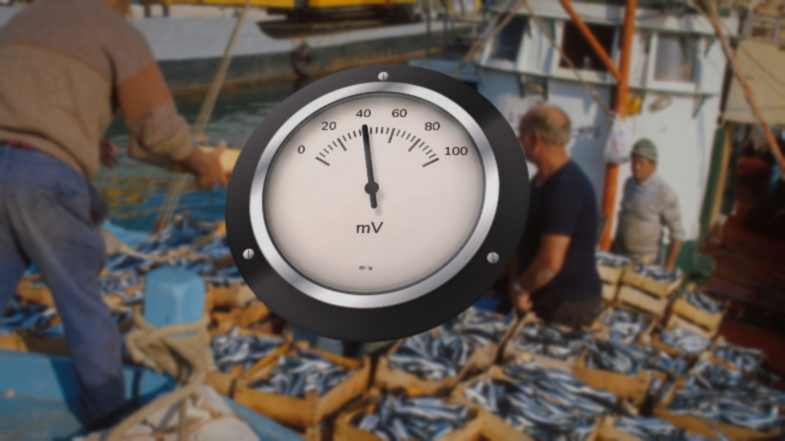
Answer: 40 mV
